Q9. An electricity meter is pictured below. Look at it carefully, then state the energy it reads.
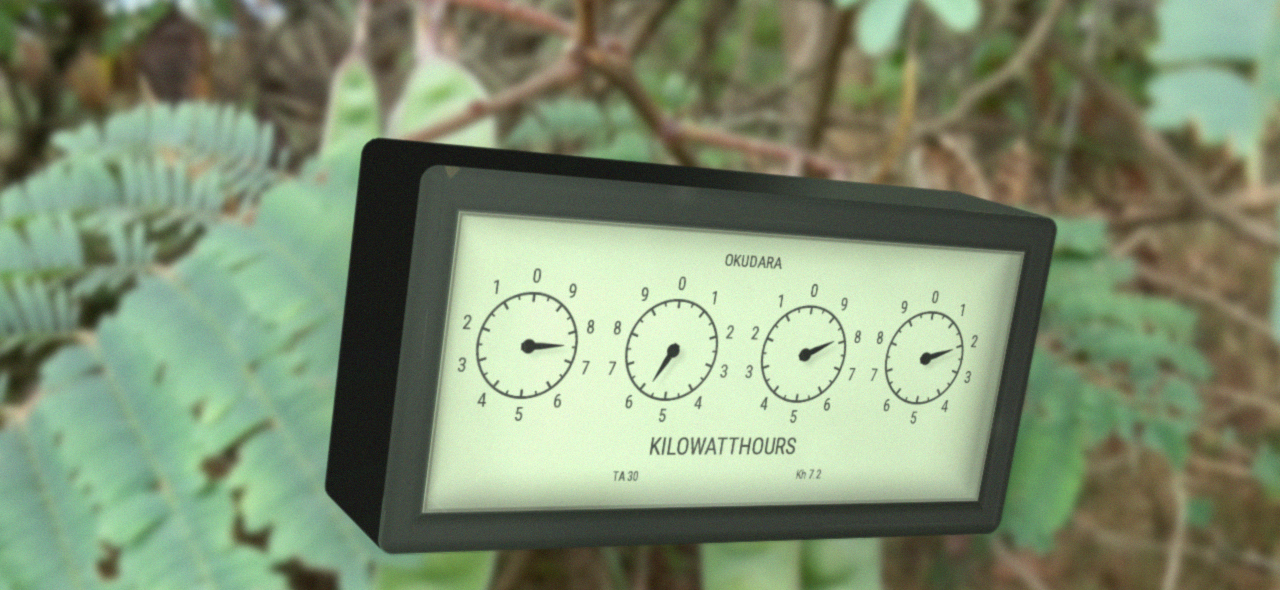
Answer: 7582 kWh
